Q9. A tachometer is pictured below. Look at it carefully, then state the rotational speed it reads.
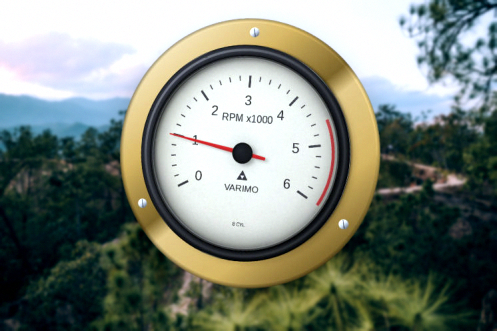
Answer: 1000 rpm
